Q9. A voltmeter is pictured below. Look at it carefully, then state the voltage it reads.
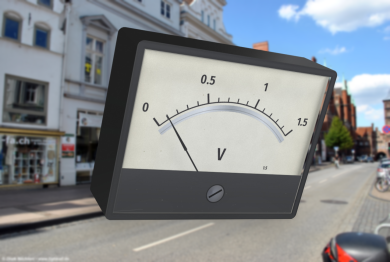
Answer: 0.1 V
